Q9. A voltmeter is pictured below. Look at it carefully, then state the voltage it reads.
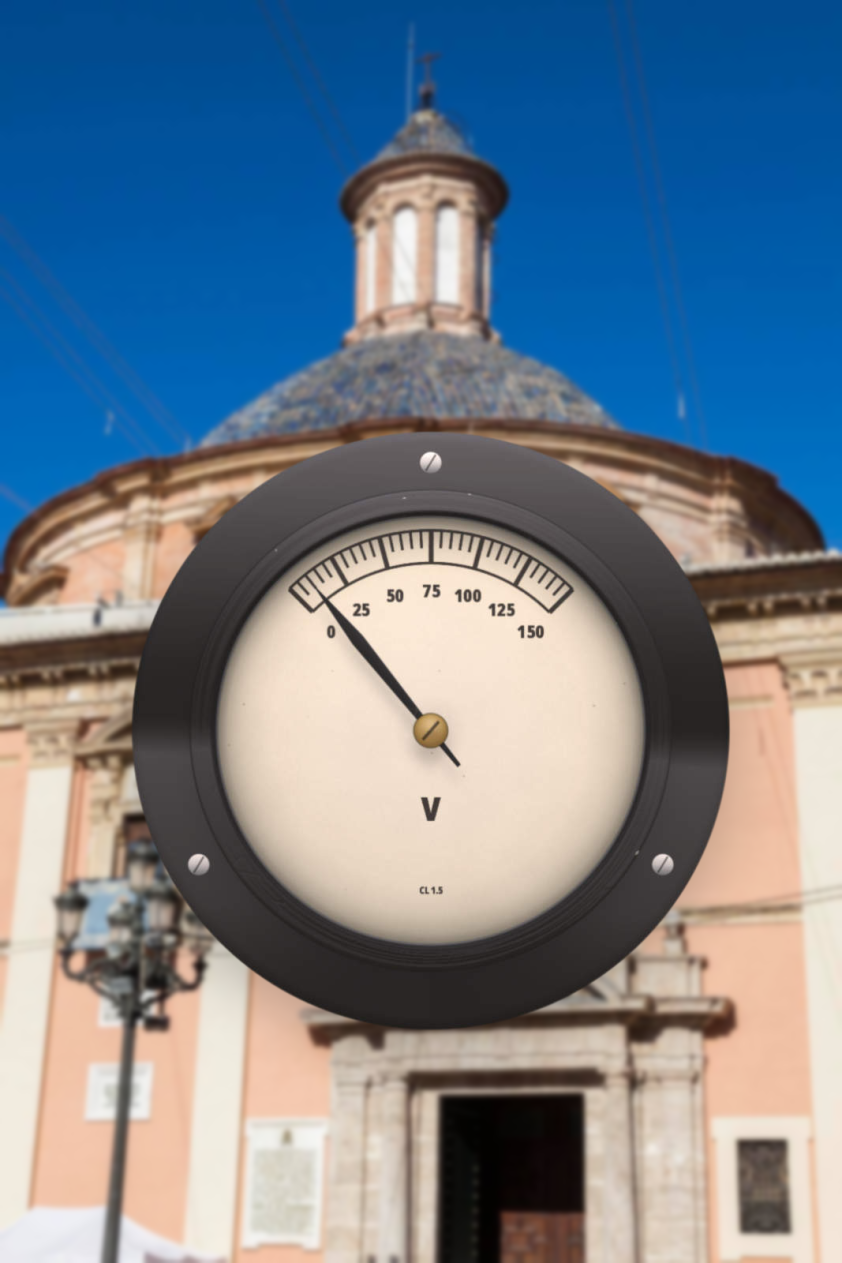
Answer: 10 V
